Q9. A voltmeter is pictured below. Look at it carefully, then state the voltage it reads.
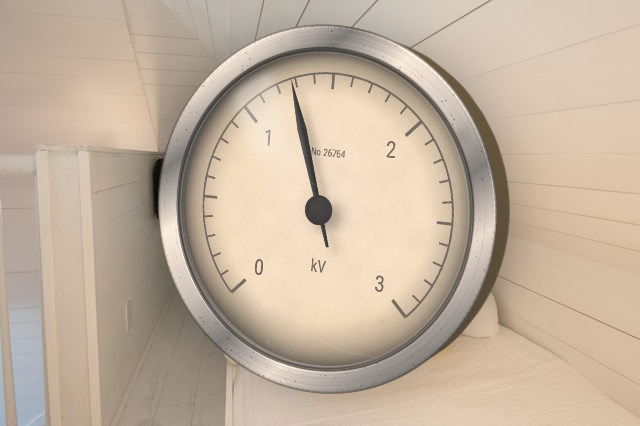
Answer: 1.3 kV
